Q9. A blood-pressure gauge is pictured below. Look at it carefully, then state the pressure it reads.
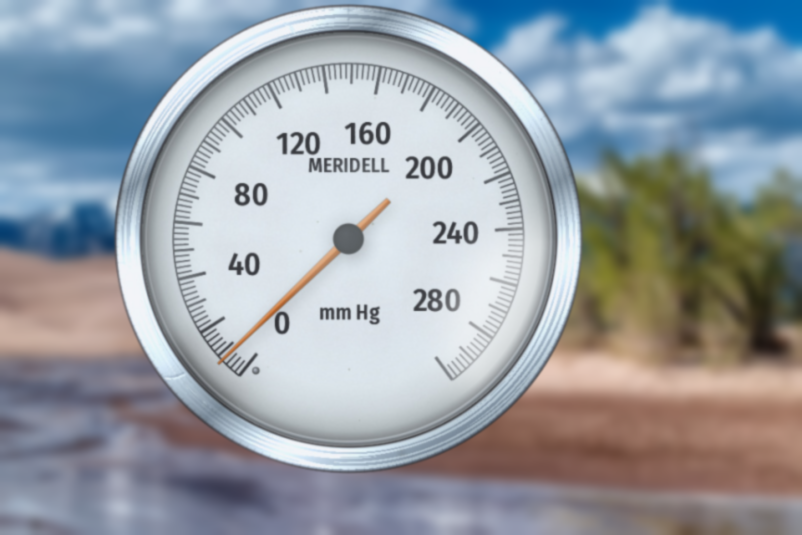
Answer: 8 mmHg
